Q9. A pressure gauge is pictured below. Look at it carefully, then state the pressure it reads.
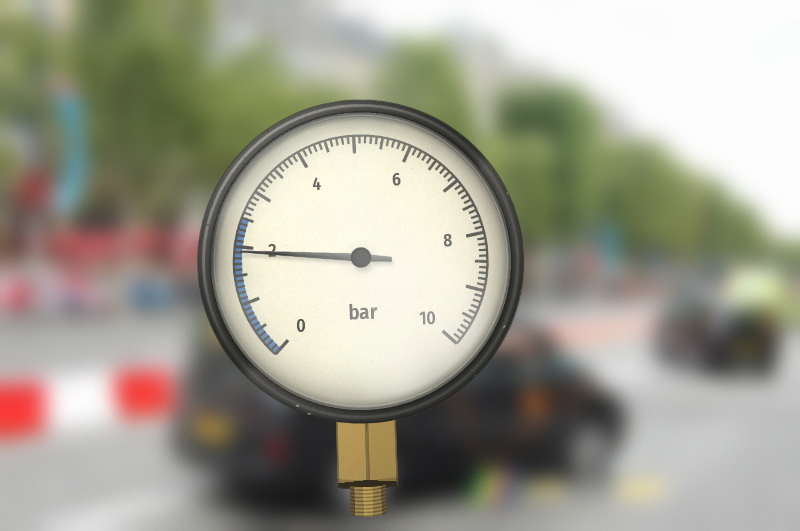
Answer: 1.9 bar
